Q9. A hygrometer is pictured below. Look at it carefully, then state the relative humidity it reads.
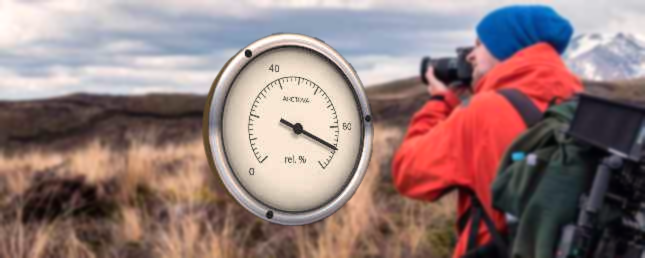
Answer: 90 %
